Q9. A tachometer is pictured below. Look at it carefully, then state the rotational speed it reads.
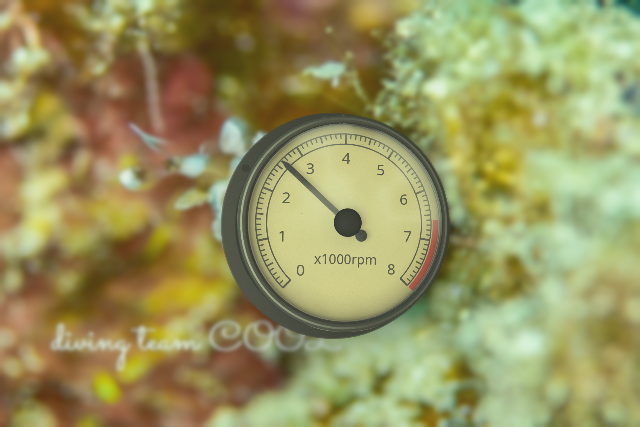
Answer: 2600 rpm
